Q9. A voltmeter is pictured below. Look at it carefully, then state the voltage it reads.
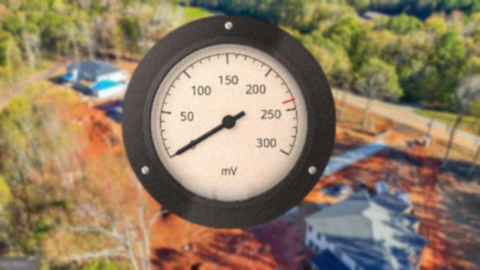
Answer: 0 mV
